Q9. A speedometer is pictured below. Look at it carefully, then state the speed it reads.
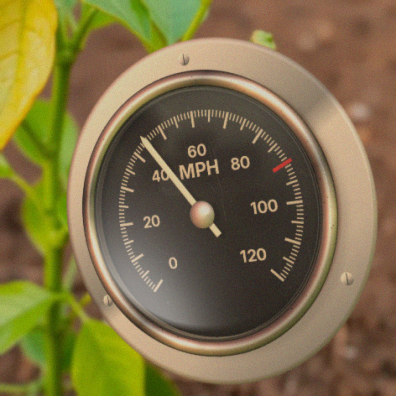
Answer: 45 mph
